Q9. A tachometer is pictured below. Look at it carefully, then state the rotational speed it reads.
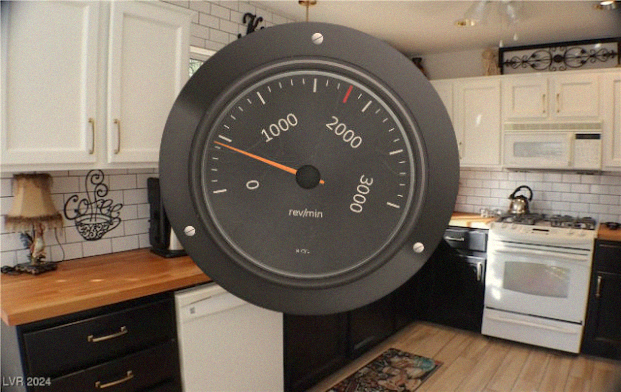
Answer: 450 rpm
